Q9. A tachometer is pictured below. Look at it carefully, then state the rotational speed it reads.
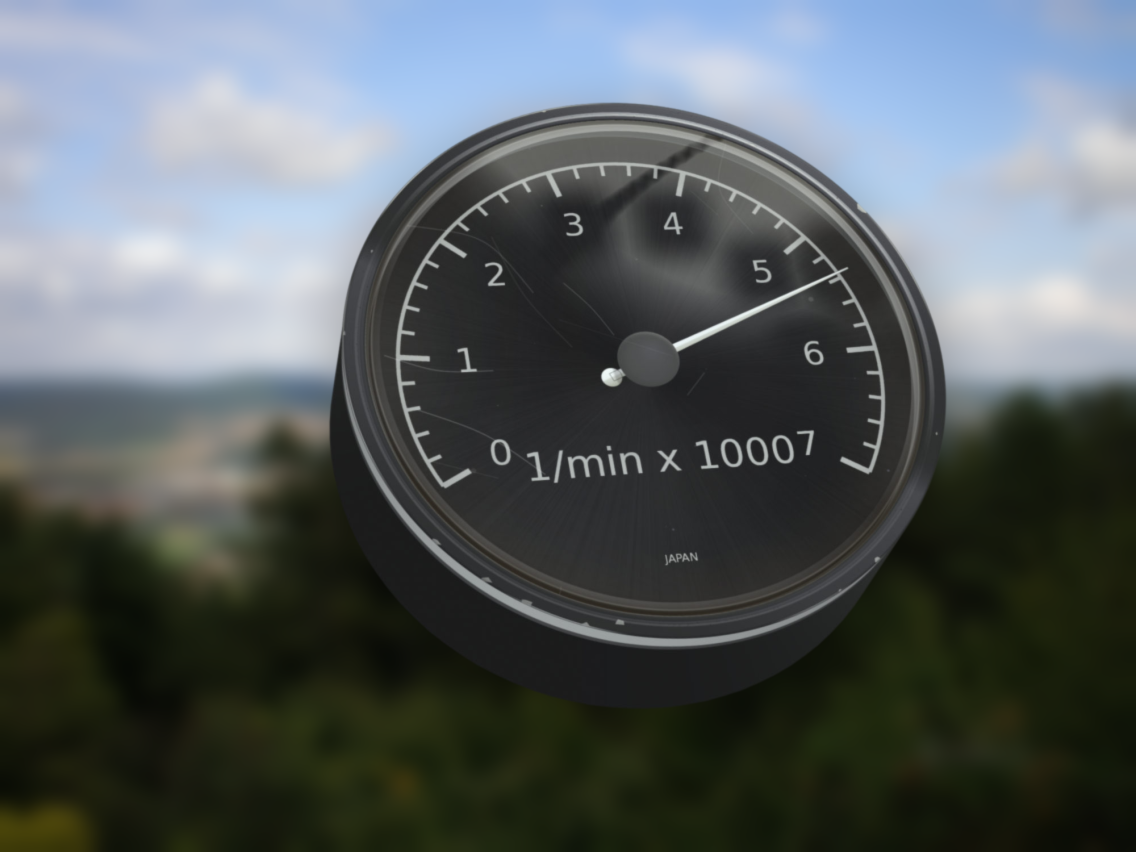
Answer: 5400 rpm
